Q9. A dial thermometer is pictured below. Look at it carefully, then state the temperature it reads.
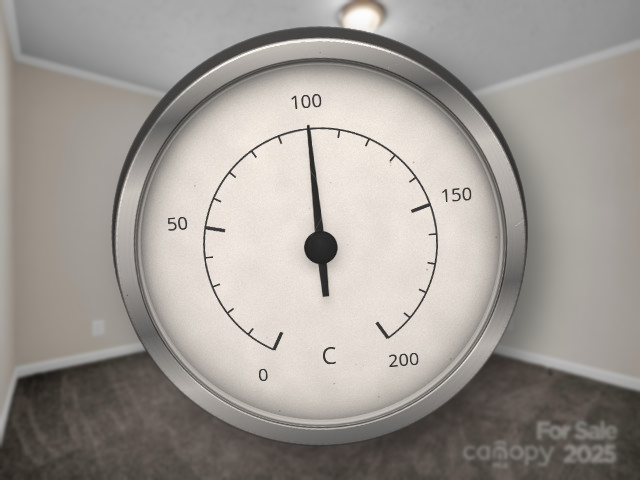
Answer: 100 °C
